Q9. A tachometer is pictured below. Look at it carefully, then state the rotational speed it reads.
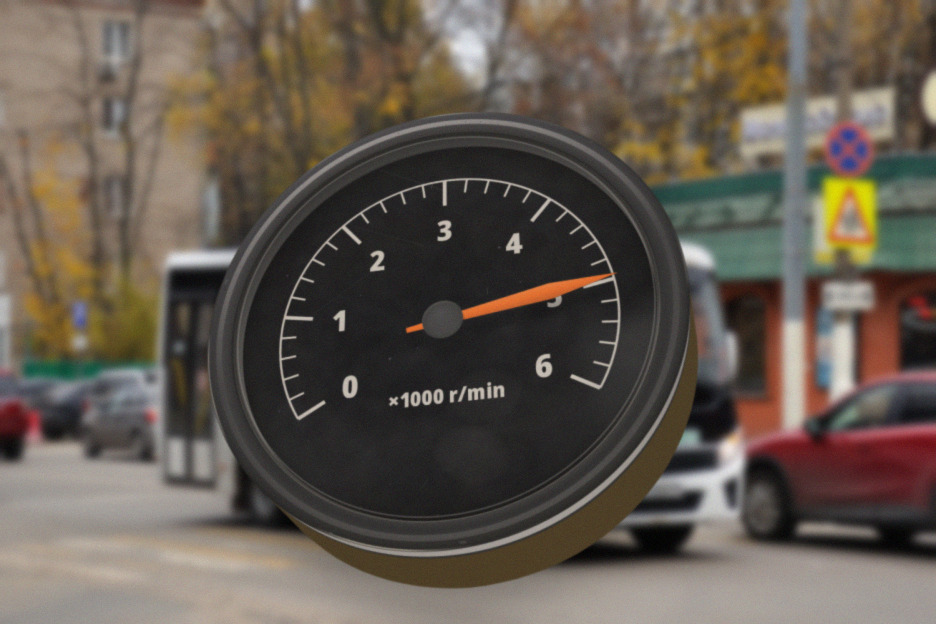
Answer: 5000 rpm
